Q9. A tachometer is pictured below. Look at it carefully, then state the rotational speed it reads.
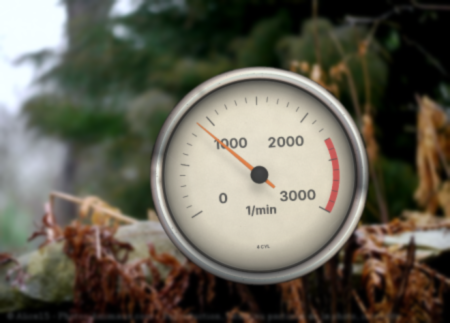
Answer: 900 rpm
